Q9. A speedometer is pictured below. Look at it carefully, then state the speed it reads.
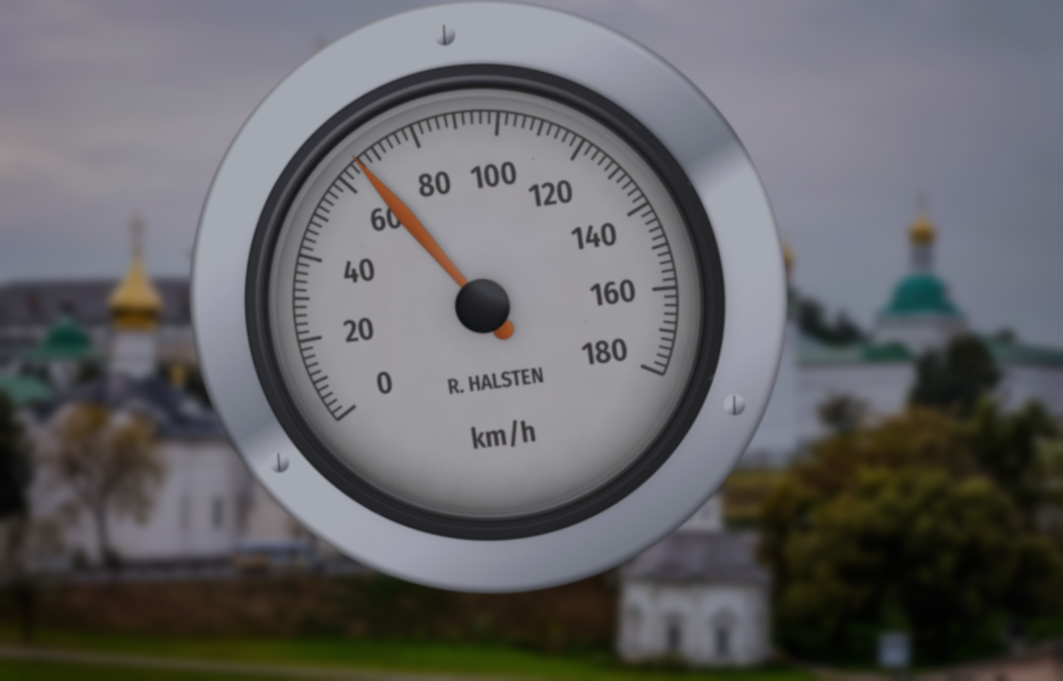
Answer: 66 km/h
